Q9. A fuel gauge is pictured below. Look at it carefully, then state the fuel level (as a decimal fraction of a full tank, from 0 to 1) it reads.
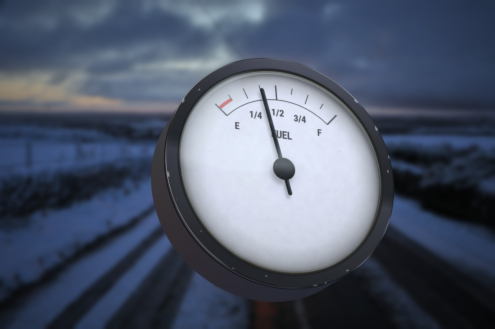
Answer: 0.375
